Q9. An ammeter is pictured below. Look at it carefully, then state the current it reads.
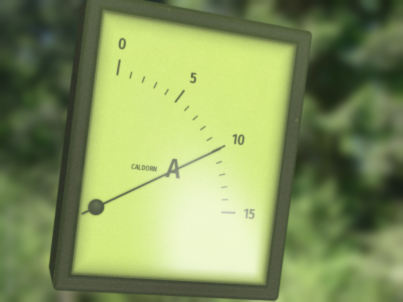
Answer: 10 A
